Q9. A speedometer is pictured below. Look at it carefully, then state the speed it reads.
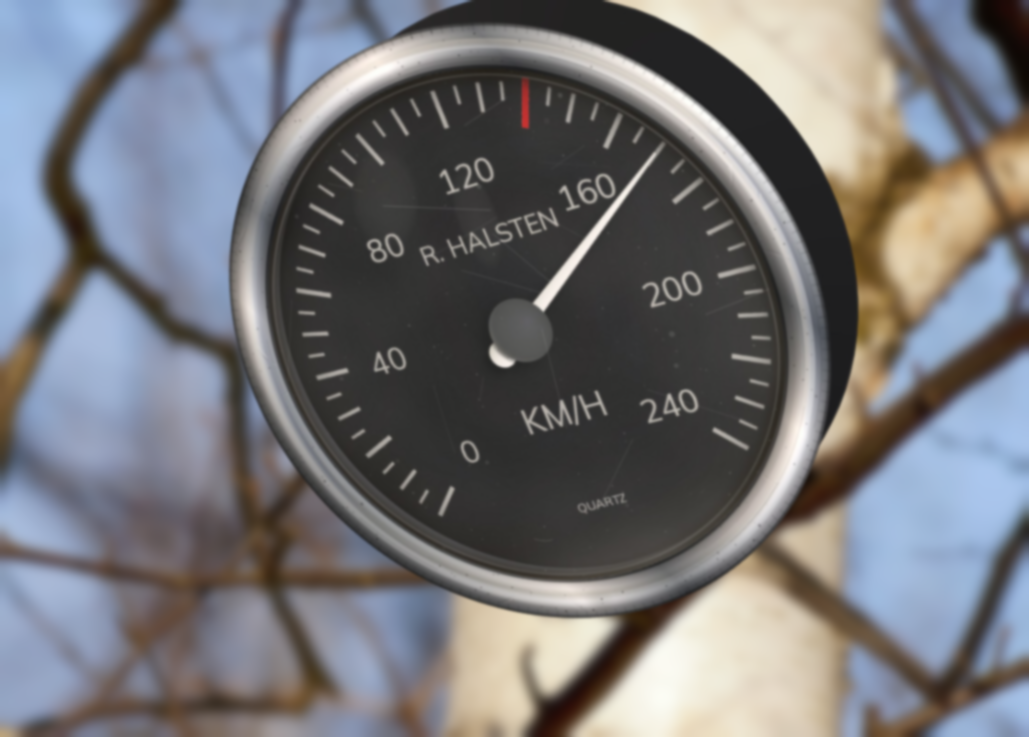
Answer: 170 km/h
